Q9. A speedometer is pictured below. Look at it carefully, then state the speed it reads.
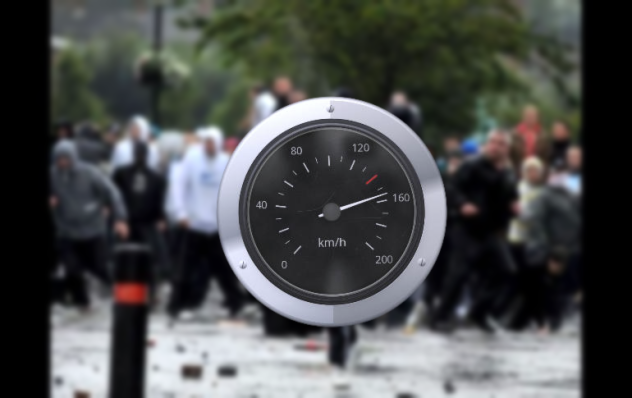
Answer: 155 km/h
